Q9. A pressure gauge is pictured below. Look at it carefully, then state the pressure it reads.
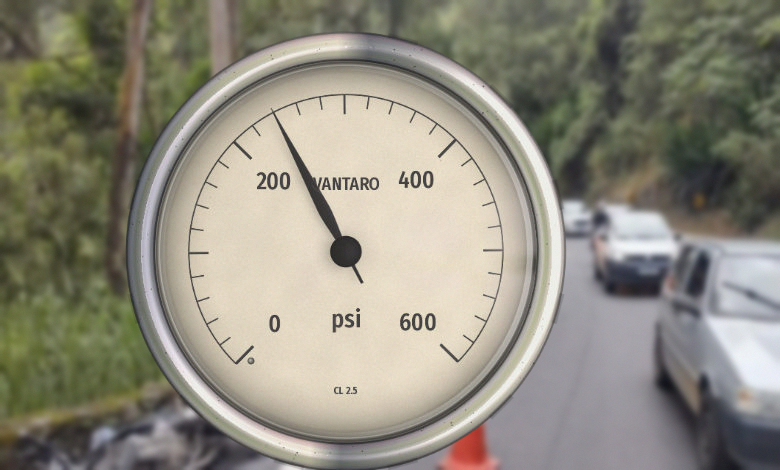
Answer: 240 psi
